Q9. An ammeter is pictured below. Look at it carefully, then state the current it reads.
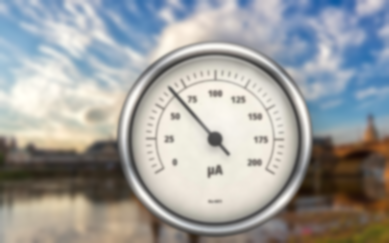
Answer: 65 µA
